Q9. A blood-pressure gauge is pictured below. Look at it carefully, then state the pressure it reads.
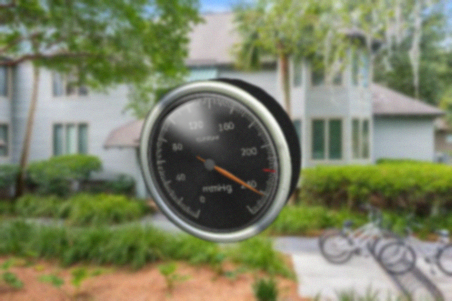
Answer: 240 mmHg
